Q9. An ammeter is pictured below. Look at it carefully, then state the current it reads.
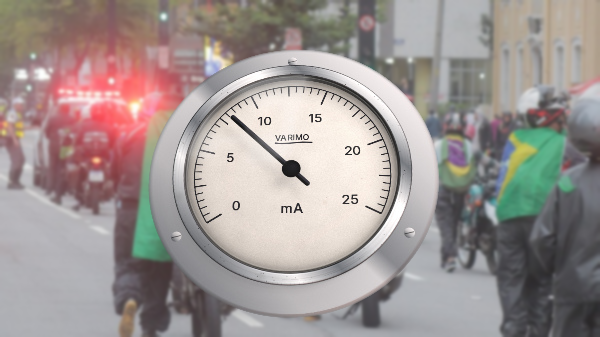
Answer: 8 mA
